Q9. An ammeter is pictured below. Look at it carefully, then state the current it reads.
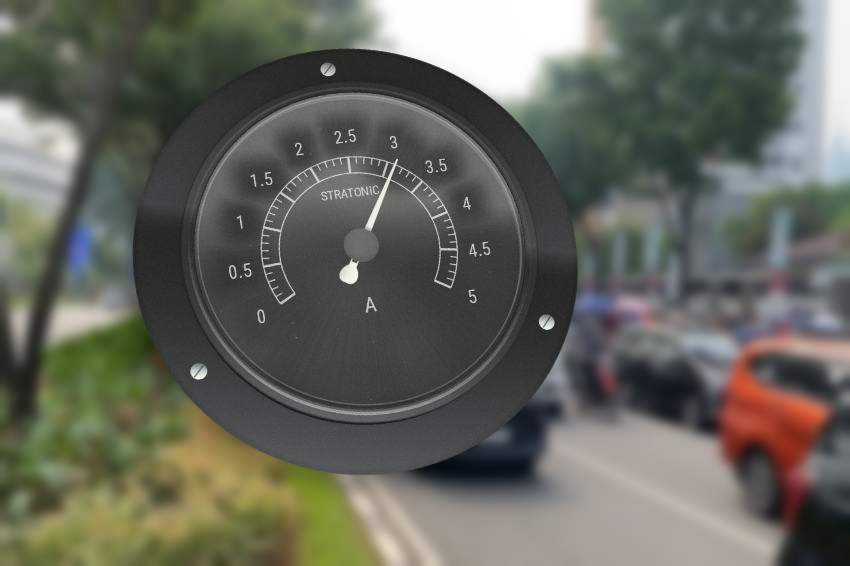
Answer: 3.1 A
